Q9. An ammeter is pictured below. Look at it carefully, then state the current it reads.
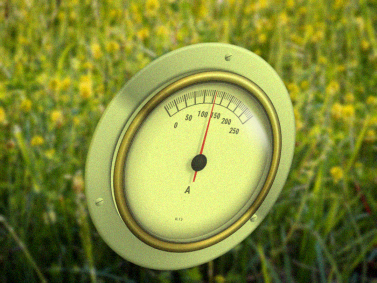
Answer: 125 A
